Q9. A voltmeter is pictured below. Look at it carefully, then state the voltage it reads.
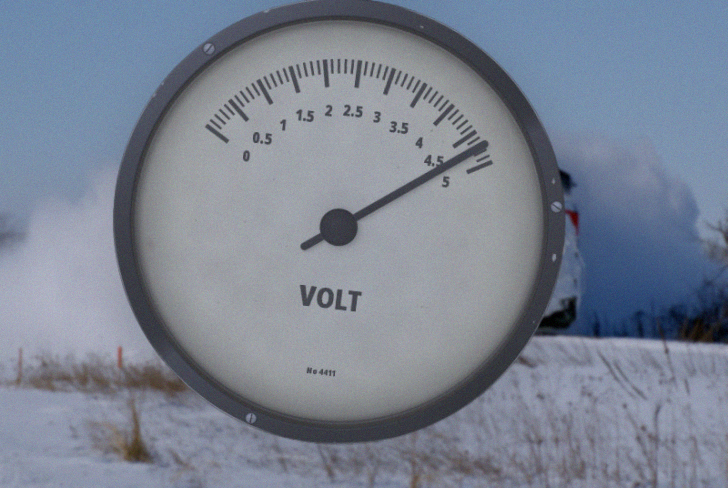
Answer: 4.7 V
